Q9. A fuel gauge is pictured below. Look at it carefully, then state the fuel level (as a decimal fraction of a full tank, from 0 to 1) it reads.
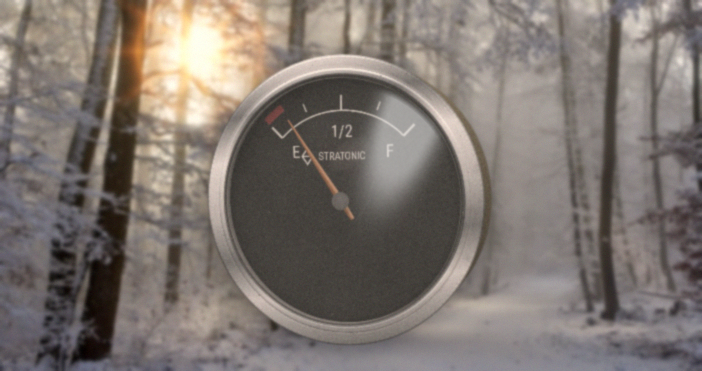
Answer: 0.125
